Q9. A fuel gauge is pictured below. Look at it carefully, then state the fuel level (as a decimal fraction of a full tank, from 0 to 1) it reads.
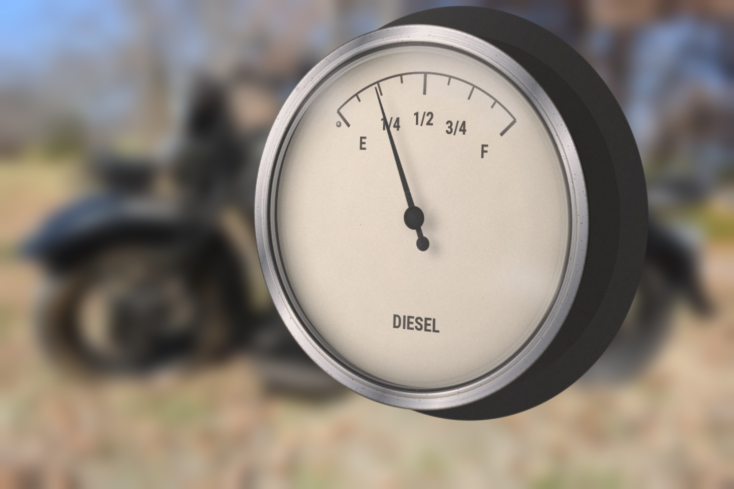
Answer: 0.25
